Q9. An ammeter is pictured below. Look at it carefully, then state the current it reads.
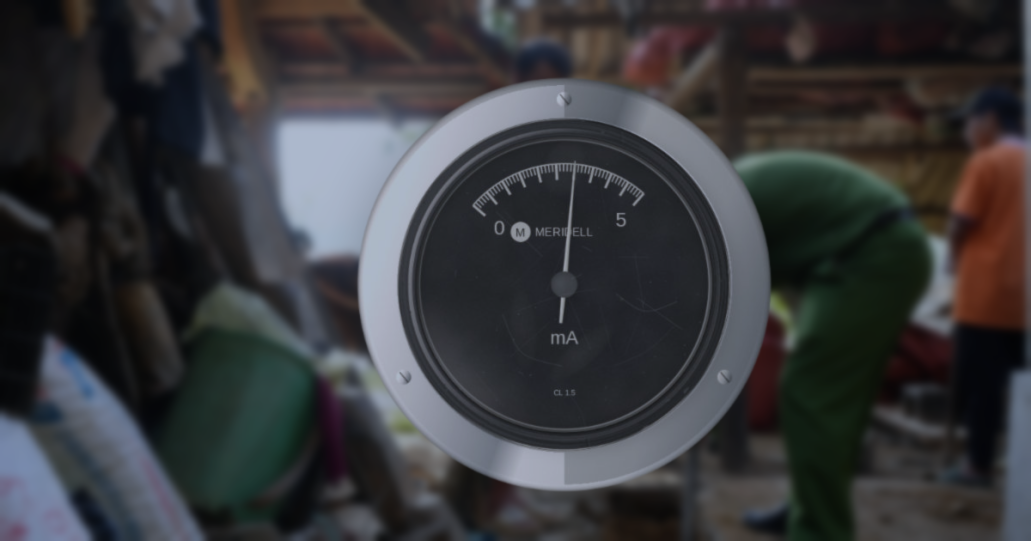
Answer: 3 mA
